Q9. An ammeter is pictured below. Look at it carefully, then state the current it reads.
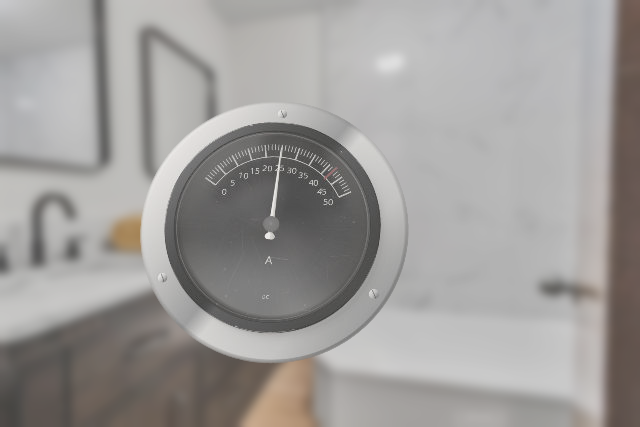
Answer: 25 A
